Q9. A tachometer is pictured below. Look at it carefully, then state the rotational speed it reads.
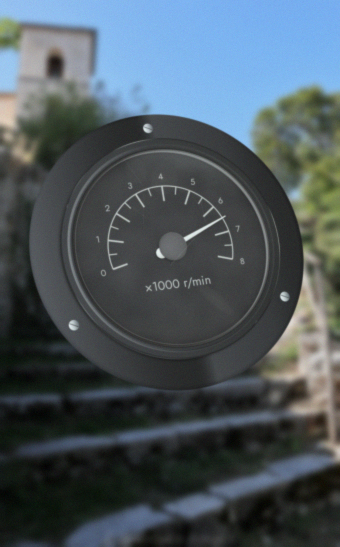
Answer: 6500 rpm
